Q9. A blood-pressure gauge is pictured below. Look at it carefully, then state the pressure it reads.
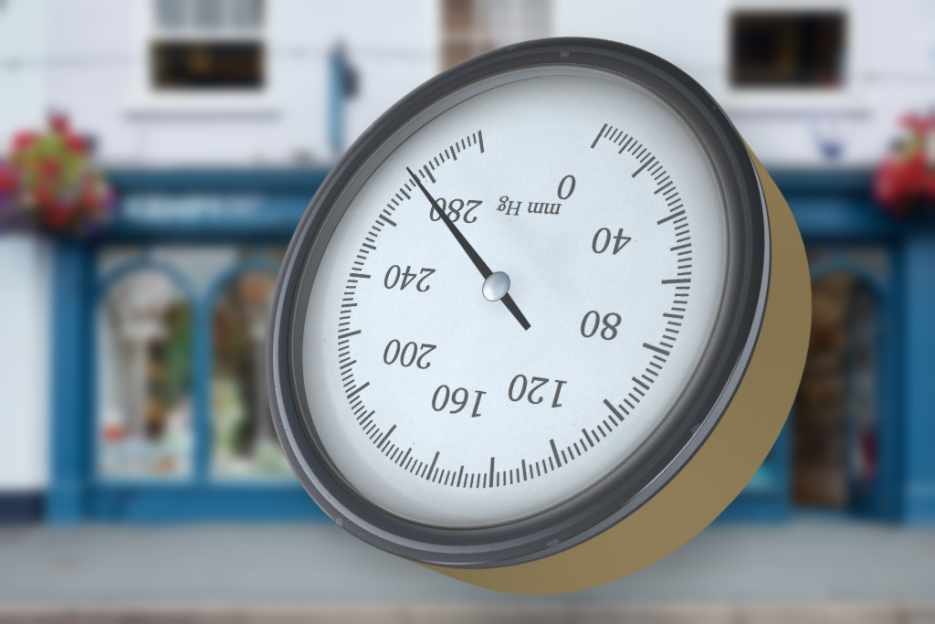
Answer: 276 mmHg
